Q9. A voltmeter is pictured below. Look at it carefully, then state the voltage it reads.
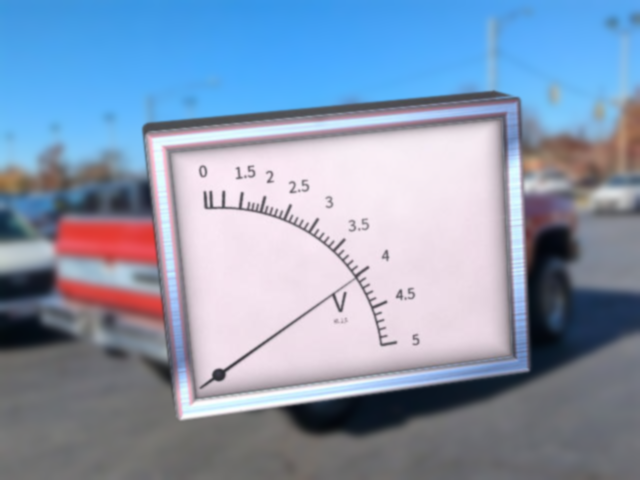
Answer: 4 V
